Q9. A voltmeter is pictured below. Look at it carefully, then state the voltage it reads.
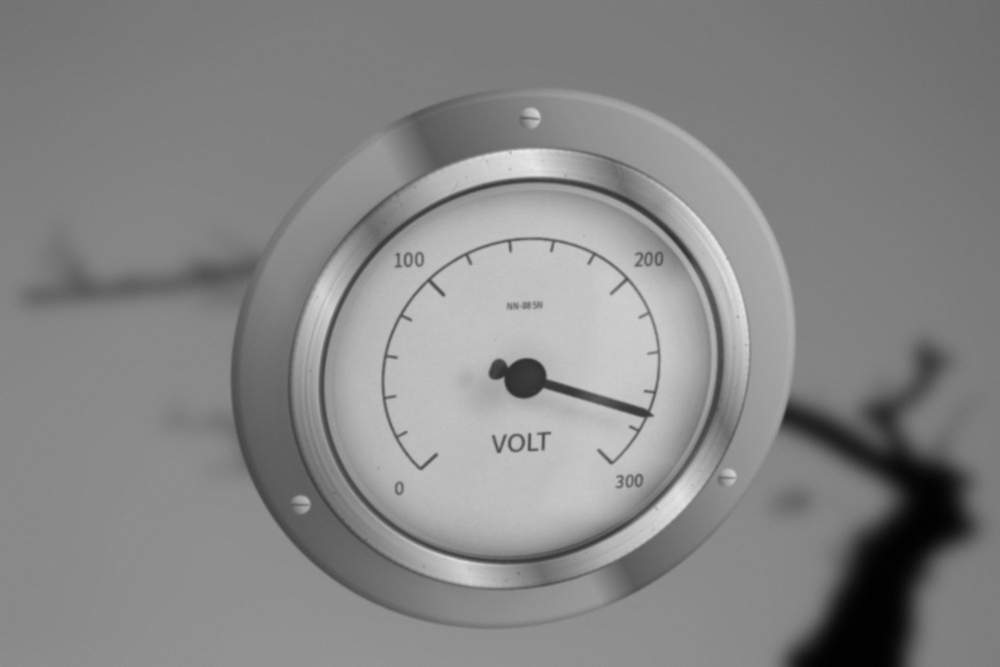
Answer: 270 V
